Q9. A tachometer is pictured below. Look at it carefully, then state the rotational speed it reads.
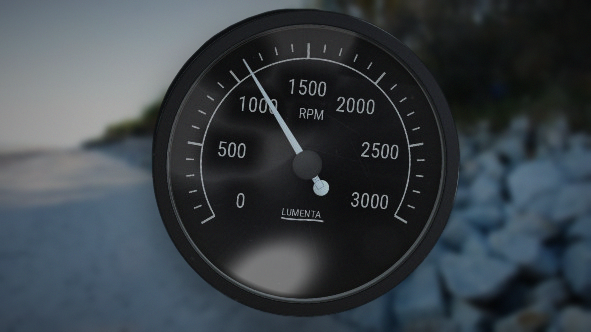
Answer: 1100 rpm
